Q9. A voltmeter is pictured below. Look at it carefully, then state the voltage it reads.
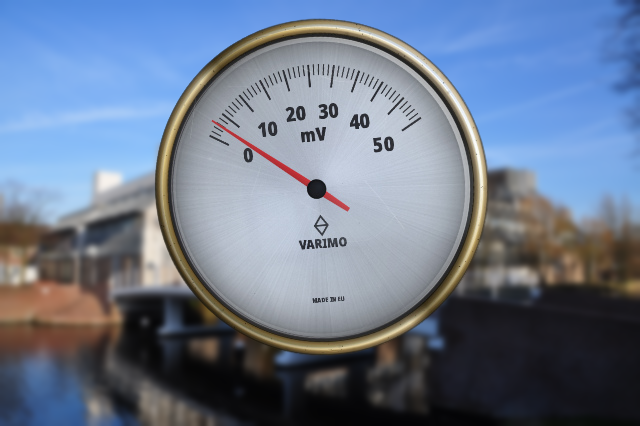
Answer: 3 mV
